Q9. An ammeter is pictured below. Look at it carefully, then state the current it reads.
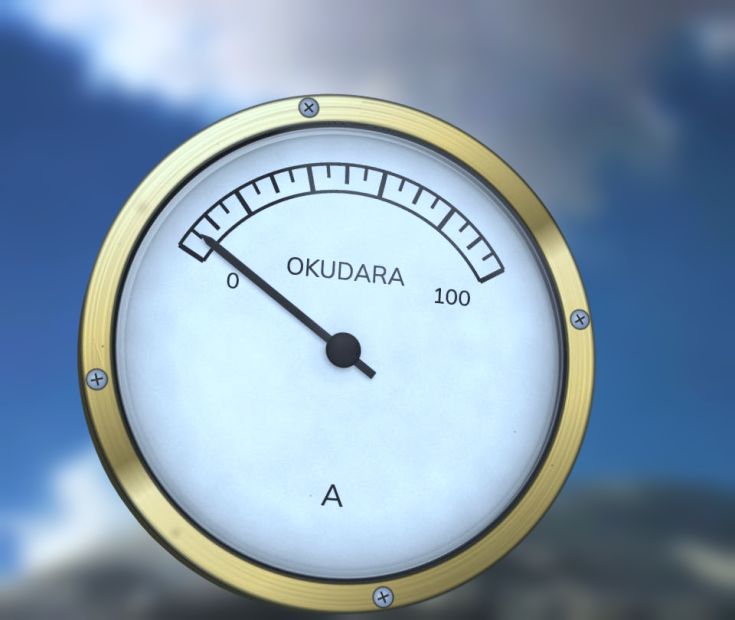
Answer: 5 A
